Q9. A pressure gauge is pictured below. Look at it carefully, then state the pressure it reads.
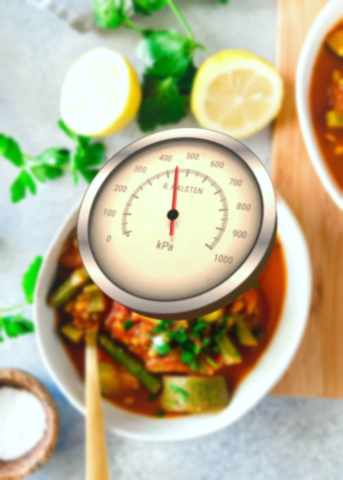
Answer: 450 kPa
